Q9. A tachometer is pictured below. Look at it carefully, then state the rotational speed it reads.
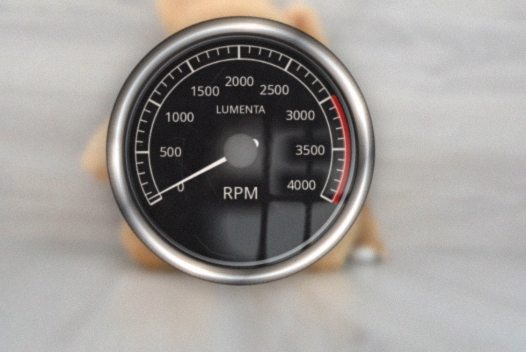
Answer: 50 rpm
